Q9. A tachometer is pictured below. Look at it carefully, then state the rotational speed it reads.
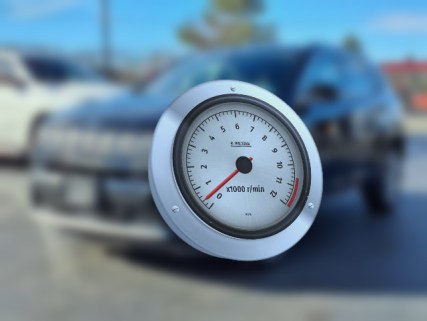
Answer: 400 rpm
